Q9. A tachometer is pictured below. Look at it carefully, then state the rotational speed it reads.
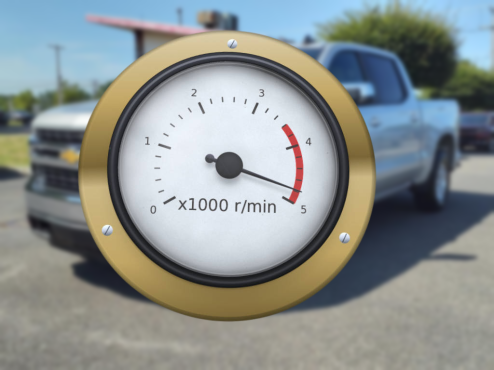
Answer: 4800 rpm
